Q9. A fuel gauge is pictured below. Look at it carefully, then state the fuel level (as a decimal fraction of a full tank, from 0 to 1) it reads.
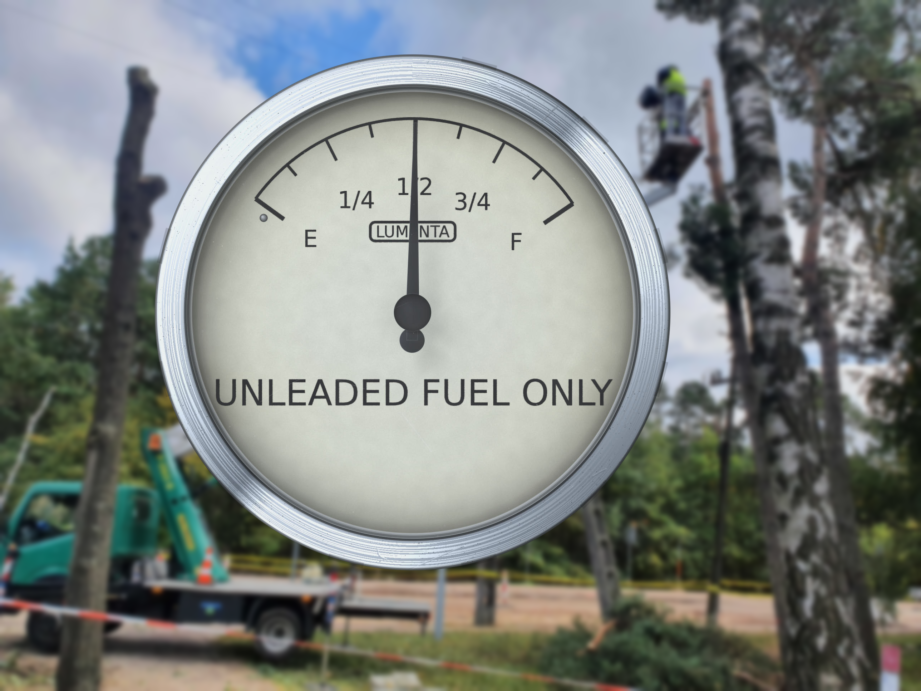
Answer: 0.5
